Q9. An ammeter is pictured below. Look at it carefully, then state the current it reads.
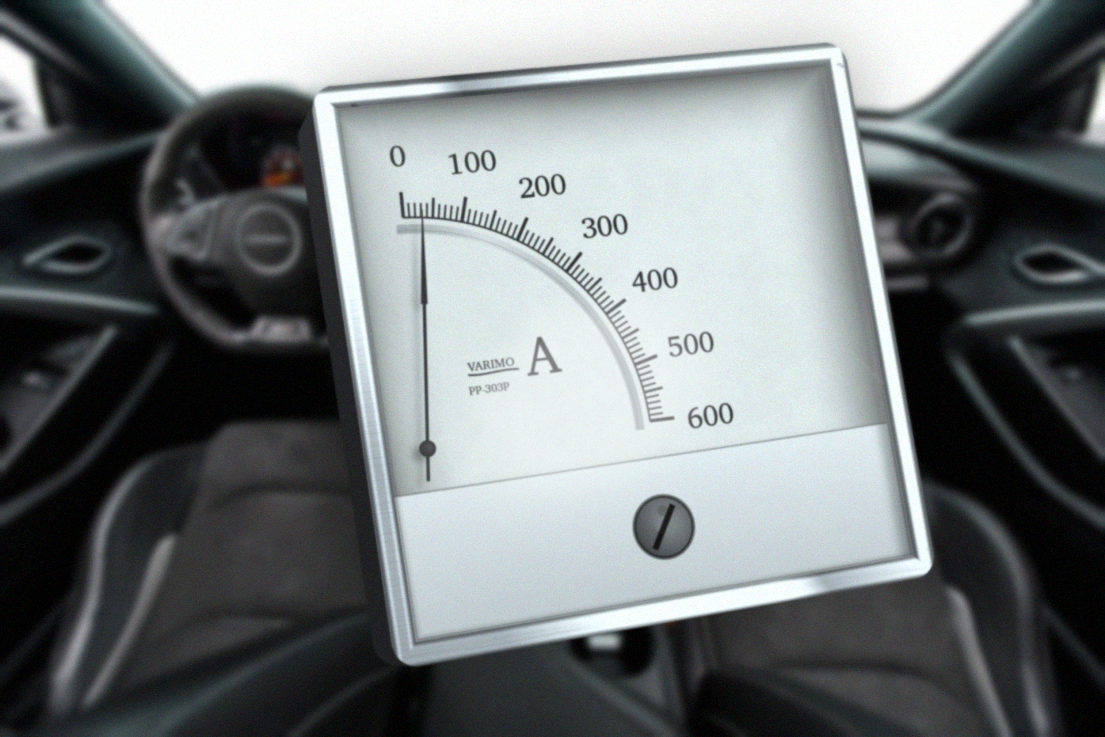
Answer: 30 A
